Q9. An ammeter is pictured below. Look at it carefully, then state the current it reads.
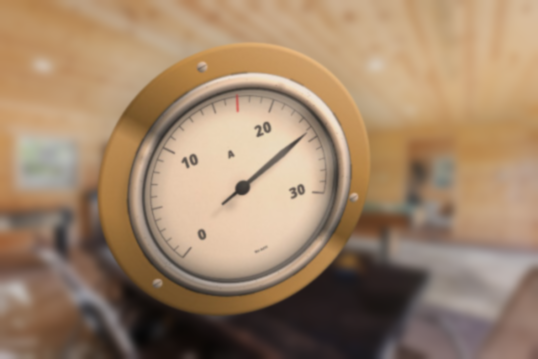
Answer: 24 A
